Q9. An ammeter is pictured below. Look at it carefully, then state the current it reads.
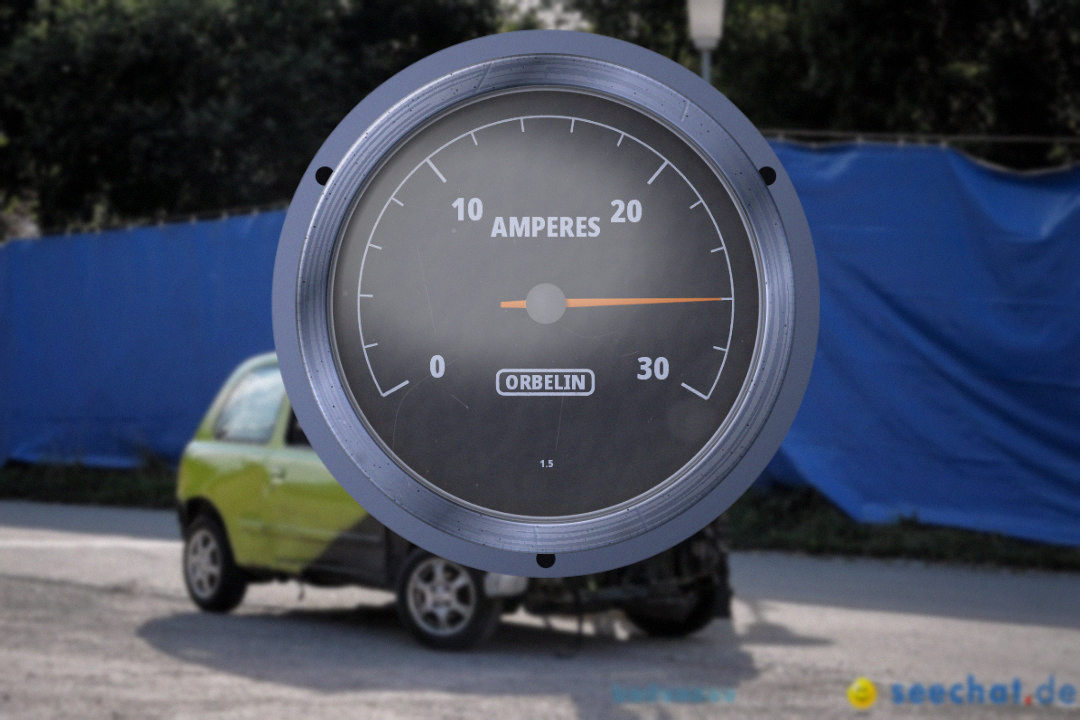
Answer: 26 A
